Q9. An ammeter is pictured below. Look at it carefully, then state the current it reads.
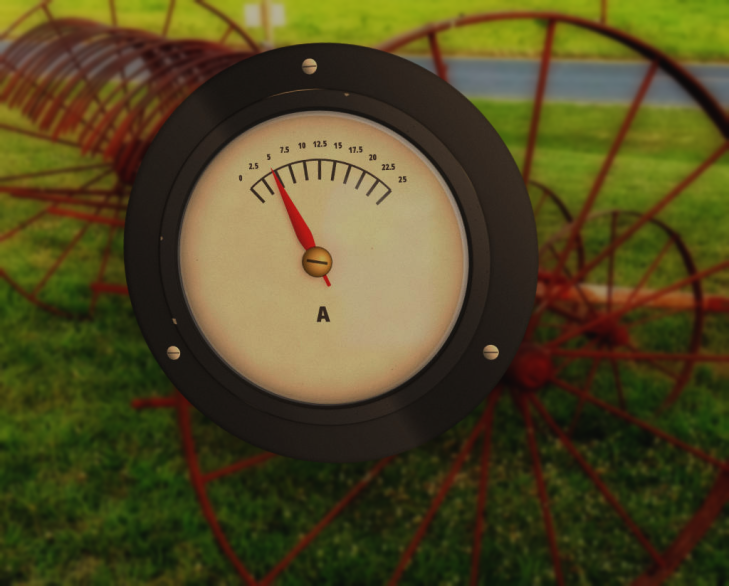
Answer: 5 A
